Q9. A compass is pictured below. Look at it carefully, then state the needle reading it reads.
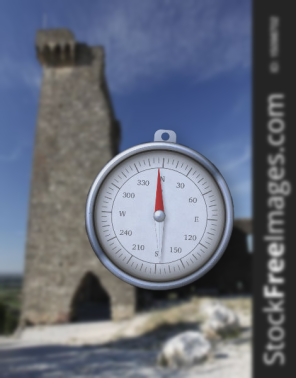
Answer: 355 °
